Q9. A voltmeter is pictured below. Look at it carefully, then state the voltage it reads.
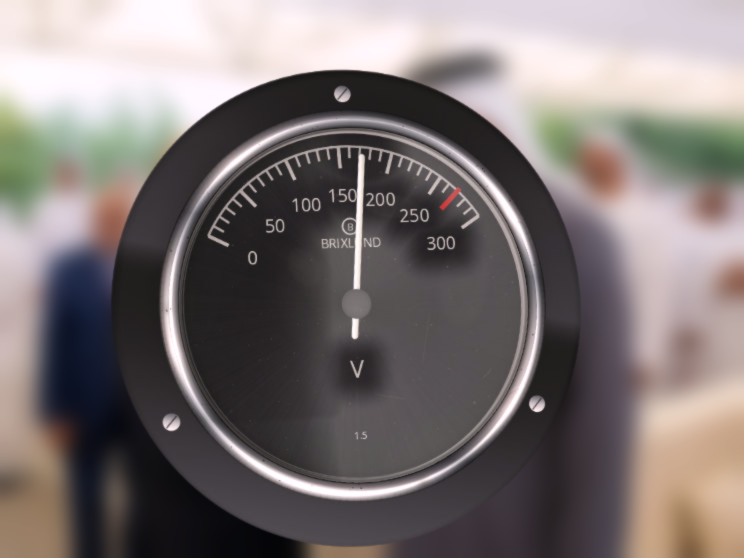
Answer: 170 V
